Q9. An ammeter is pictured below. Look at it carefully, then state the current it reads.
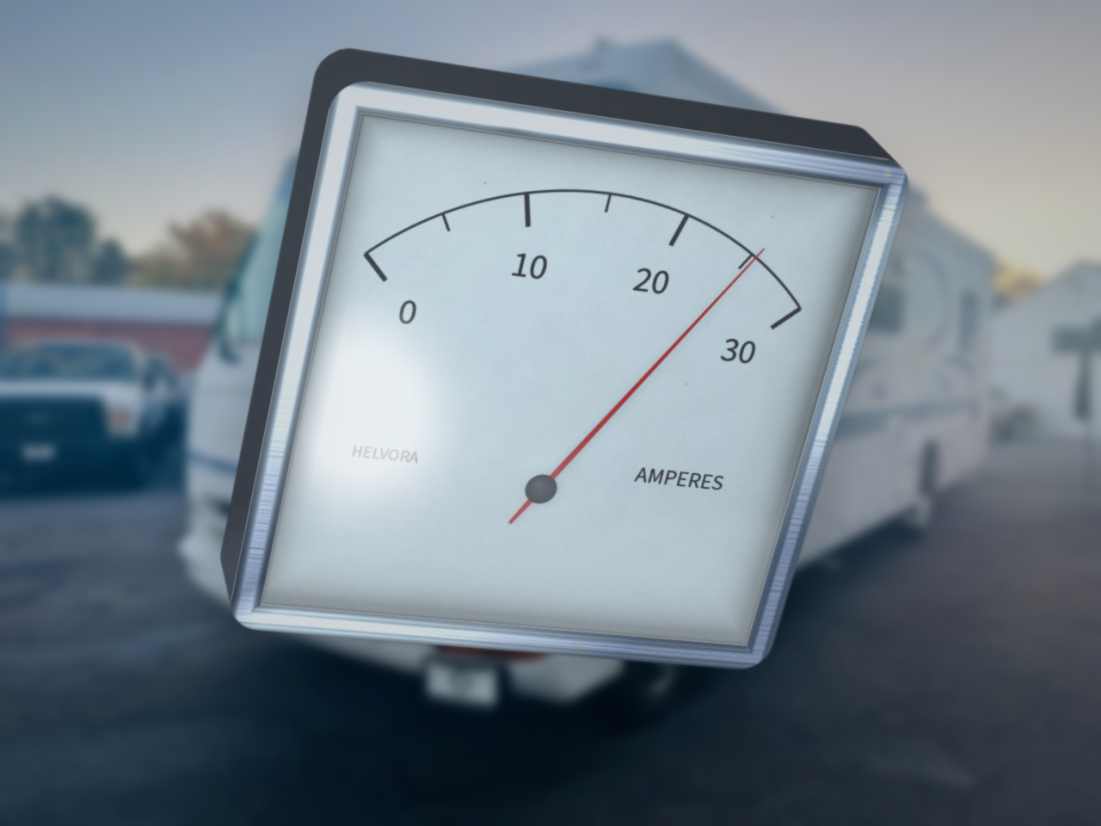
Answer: 25 A
